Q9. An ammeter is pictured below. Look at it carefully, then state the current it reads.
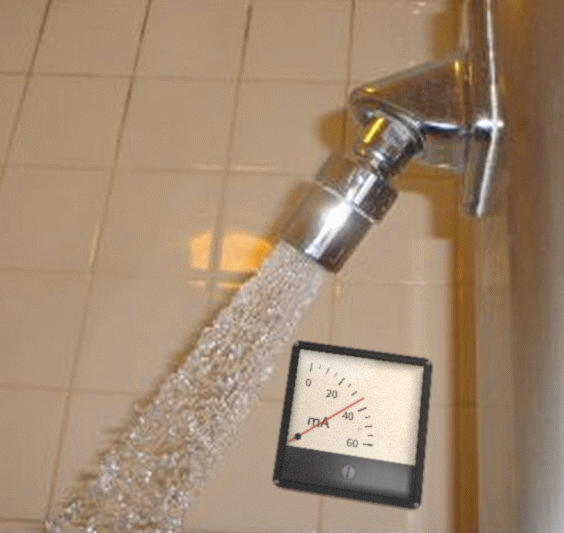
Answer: 35 mA
